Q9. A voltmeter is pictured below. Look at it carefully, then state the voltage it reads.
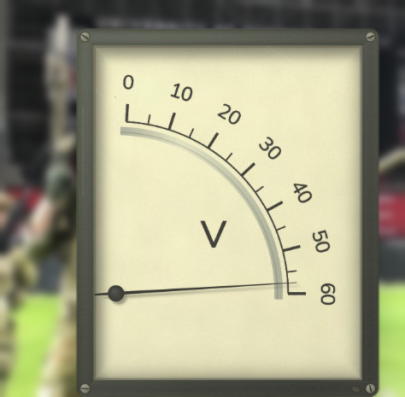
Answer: 57.5 V
